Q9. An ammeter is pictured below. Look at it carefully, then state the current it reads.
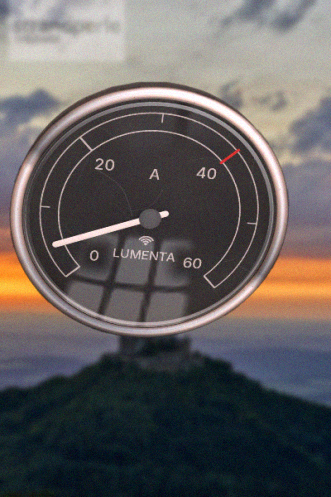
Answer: 5 A
